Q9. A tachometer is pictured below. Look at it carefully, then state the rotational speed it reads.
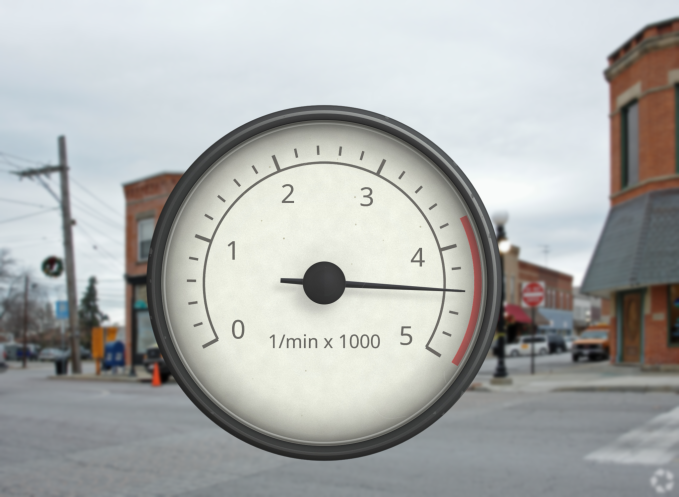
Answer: 4400 rpm
